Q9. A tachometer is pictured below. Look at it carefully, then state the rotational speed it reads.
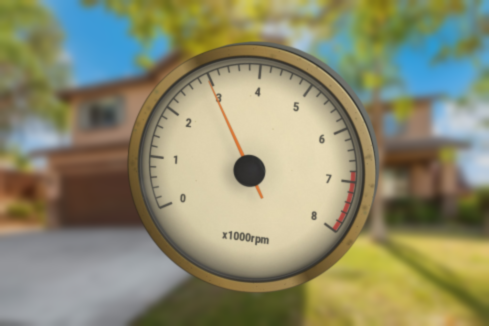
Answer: 3000 rpm
